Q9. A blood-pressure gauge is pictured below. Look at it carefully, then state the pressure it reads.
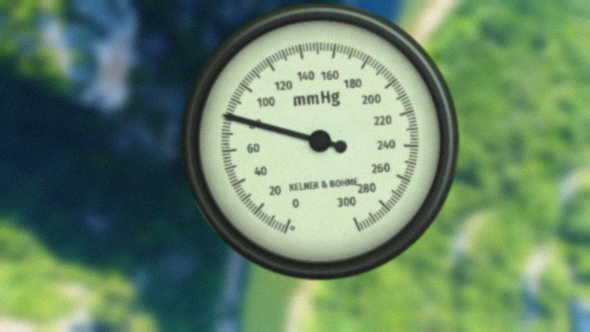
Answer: 80 mmHg
